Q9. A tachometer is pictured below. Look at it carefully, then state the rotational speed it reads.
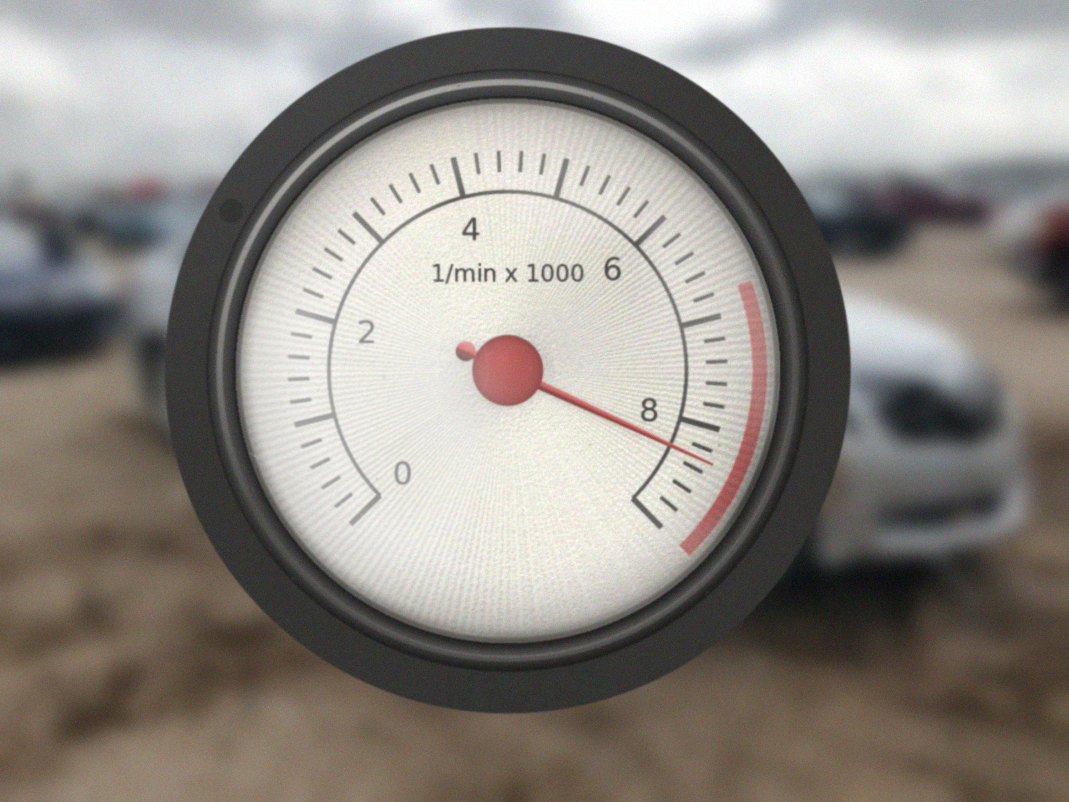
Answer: 8300 rpm
